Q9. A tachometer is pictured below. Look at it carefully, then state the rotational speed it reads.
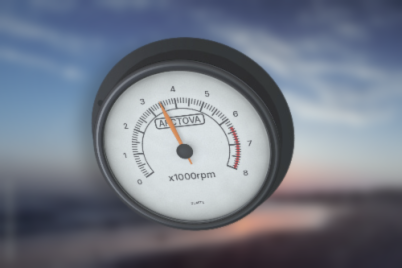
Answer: 3500 rpm
